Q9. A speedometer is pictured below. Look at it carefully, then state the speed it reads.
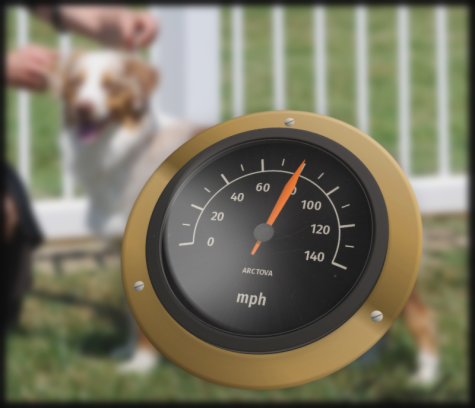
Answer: 80 mph
